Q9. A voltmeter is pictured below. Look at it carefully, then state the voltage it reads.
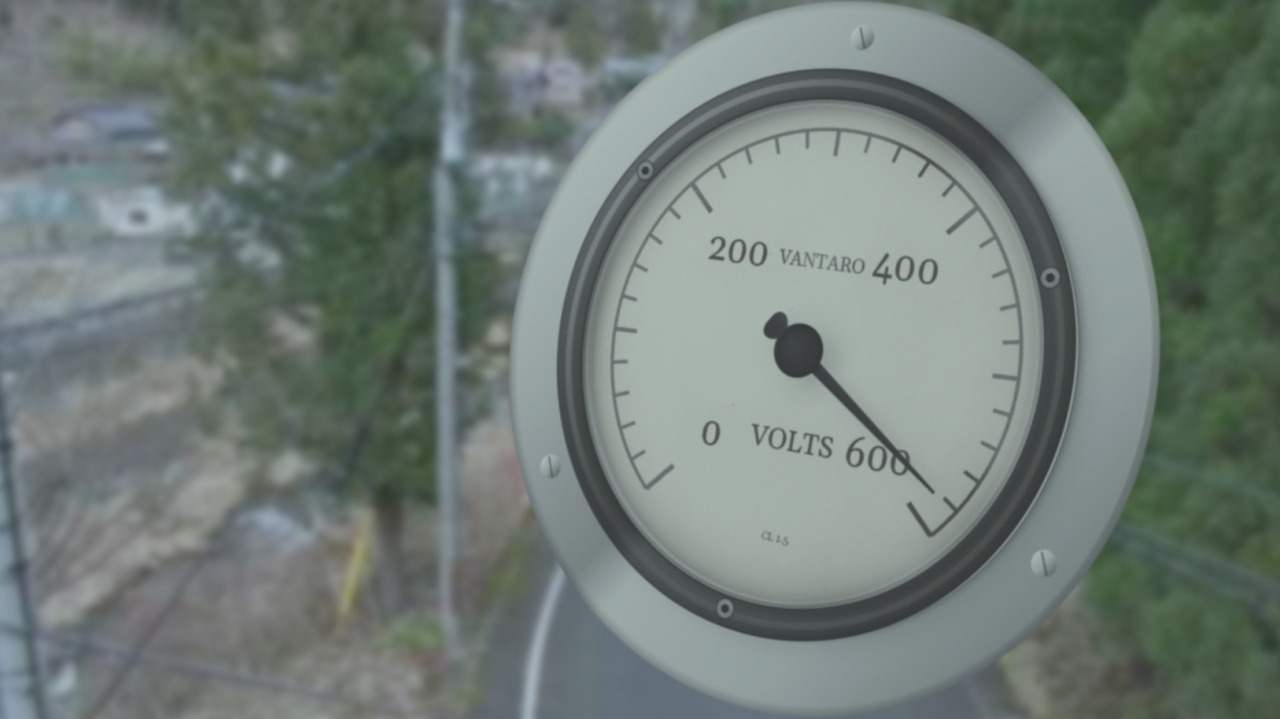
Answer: 580 V
